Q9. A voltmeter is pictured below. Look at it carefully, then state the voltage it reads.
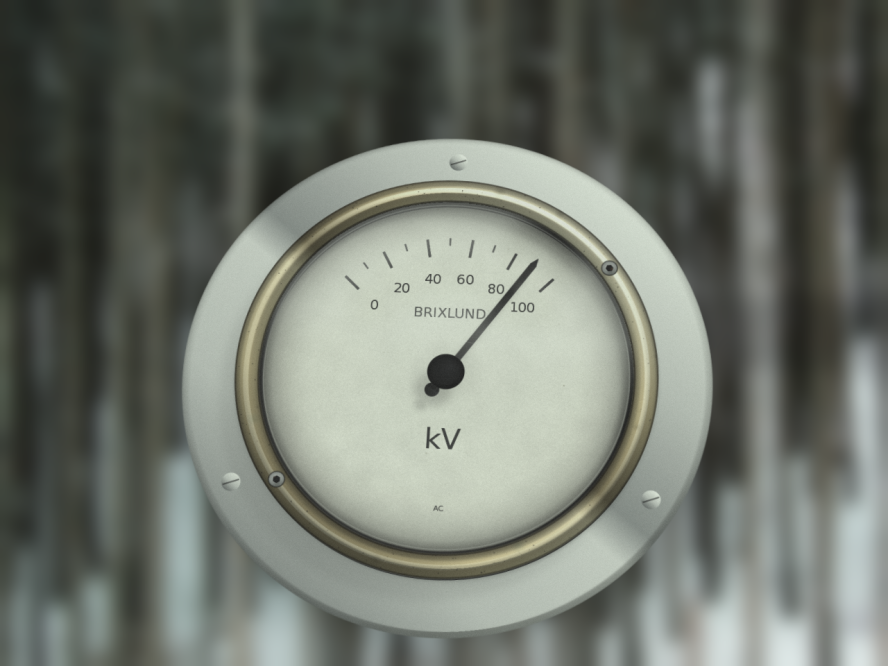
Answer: 90 kV
